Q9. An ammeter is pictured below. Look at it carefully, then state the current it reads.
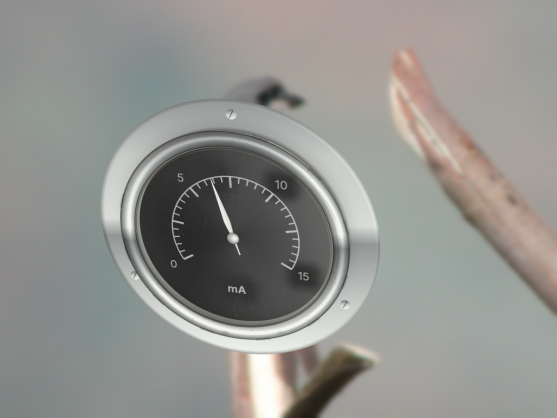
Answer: 6.5 mA
